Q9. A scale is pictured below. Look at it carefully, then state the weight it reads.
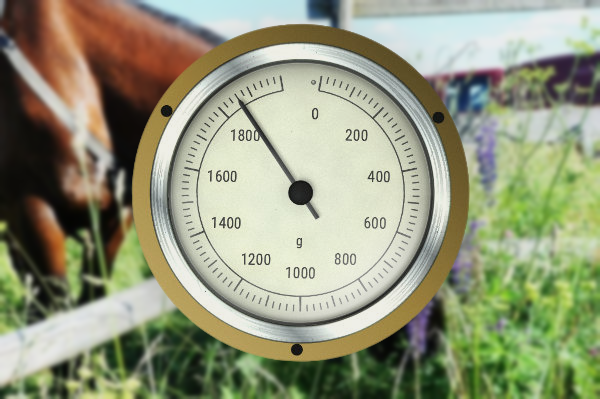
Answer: 1860 g
